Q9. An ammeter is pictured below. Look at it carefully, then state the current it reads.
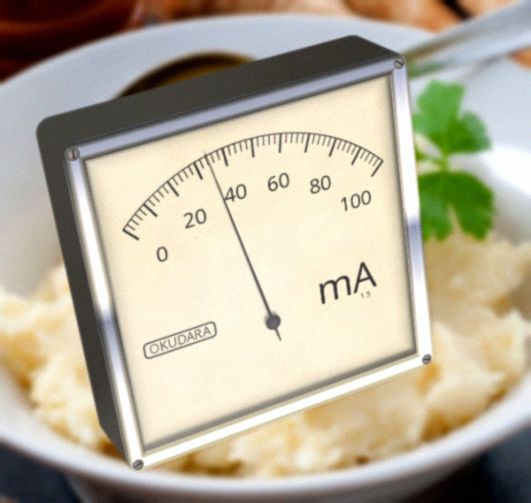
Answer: 34 mA
